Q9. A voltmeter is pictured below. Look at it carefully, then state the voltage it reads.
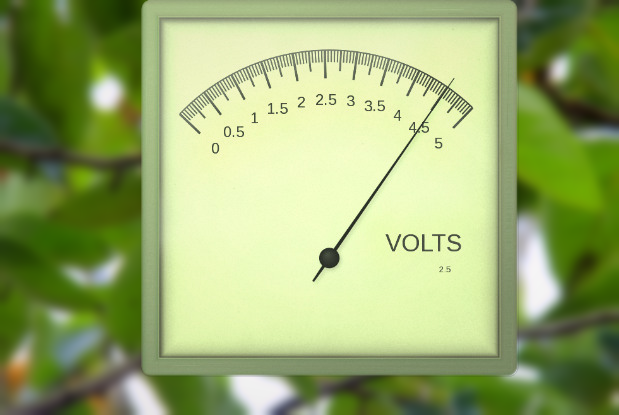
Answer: 4.5 V
